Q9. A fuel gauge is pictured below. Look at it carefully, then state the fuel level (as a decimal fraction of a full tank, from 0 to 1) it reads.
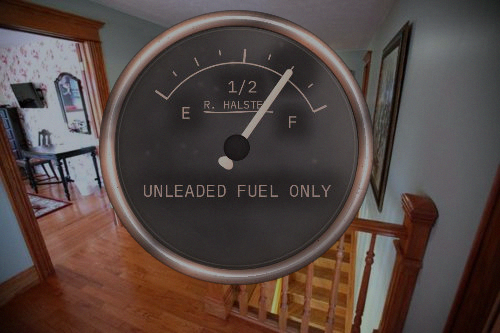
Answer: 0.75
